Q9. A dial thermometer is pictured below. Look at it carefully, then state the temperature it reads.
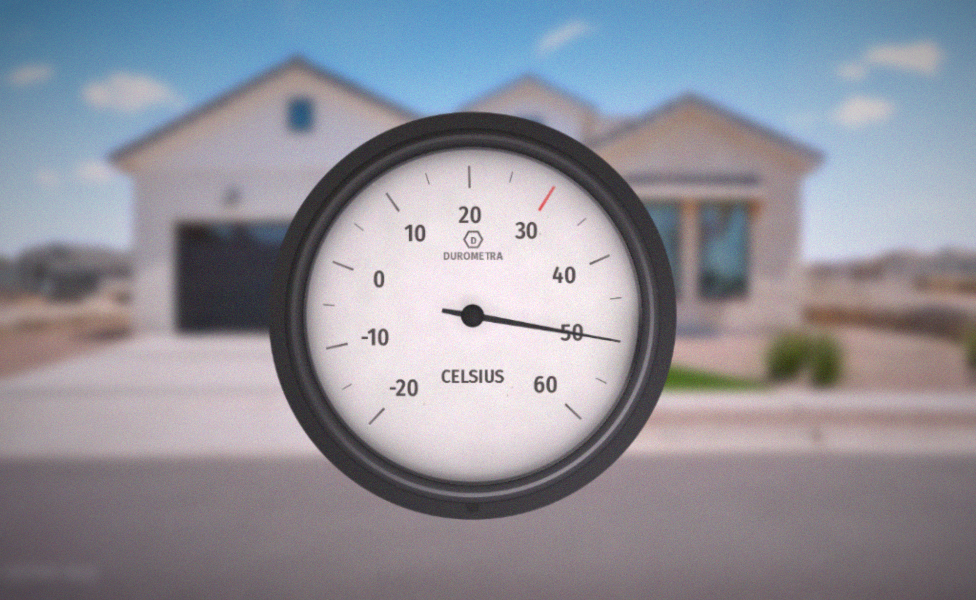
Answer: 50 °C
